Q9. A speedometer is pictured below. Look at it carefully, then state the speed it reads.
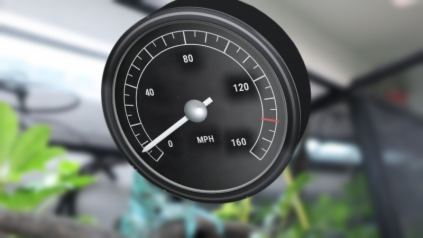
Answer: 7.5 mph
